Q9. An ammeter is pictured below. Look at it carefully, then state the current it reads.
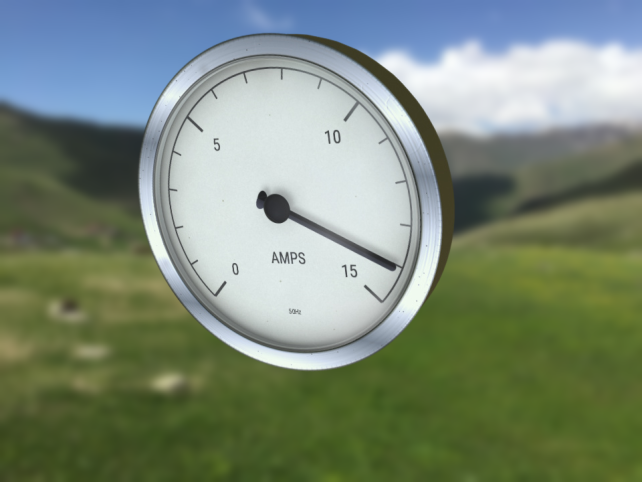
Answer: 14 A
